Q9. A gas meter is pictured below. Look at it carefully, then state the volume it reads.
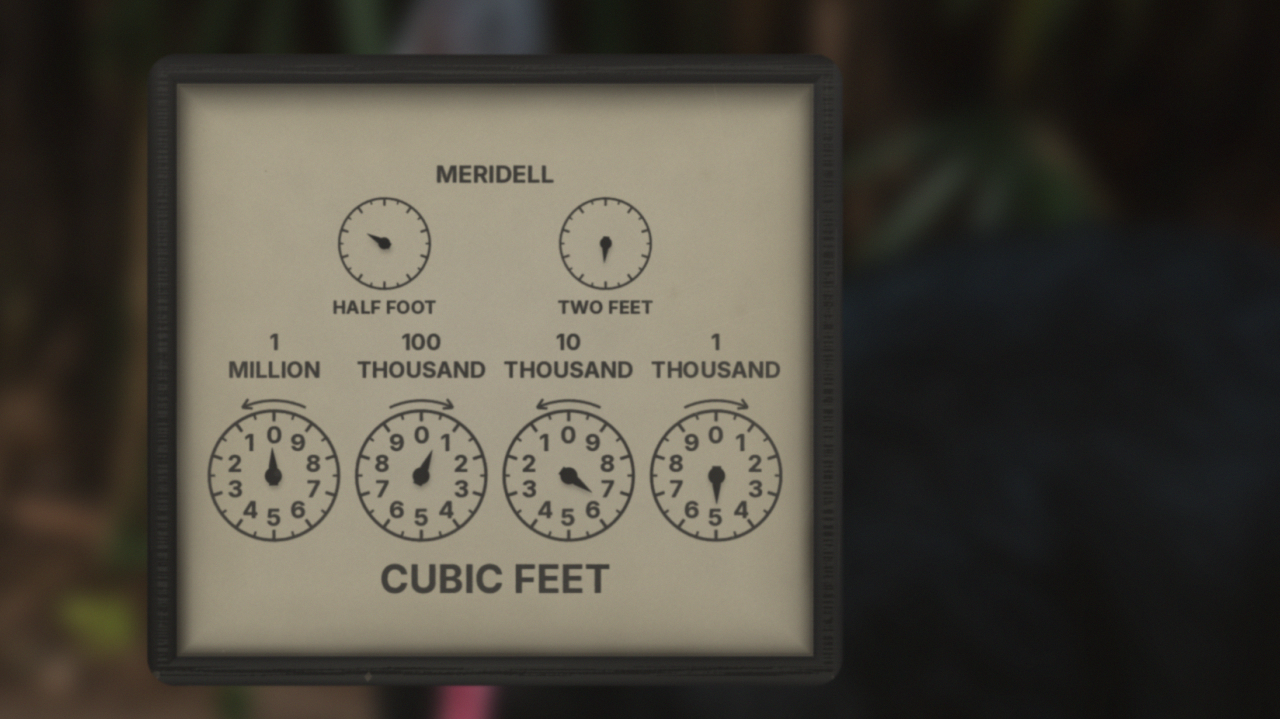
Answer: 6500 ft³
